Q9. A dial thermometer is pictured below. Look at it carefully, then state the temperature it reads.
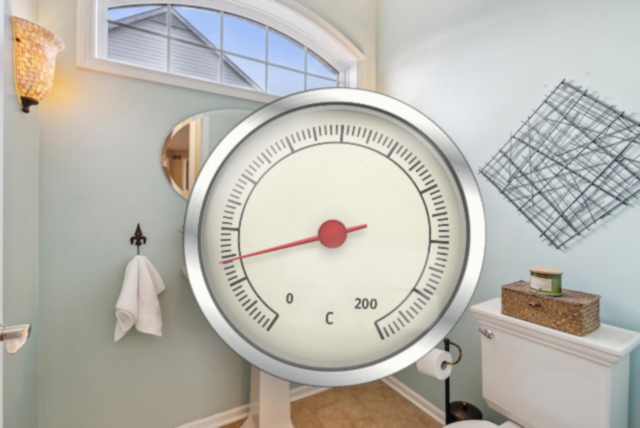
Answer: 28 °C
